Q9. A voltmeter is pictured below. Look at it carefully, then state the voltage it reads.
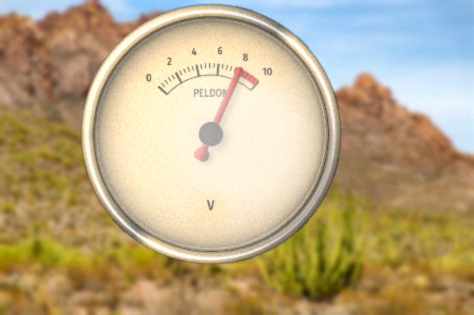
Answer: 8 V
